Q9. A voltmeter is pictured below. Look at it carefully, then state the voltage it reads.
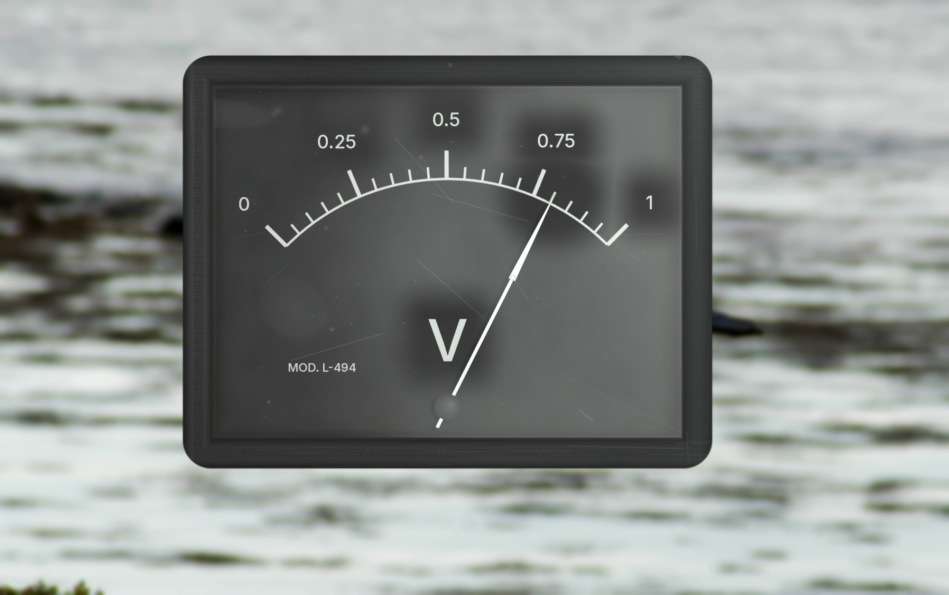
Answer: 0.8 V
